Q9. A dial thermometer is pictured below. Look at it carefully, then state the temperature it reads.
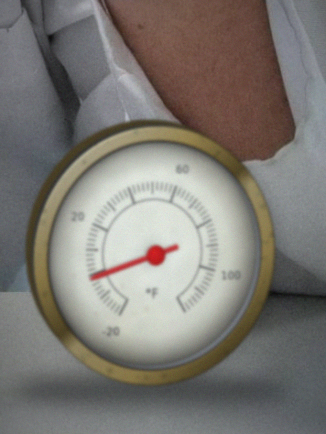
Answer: 0 °F
